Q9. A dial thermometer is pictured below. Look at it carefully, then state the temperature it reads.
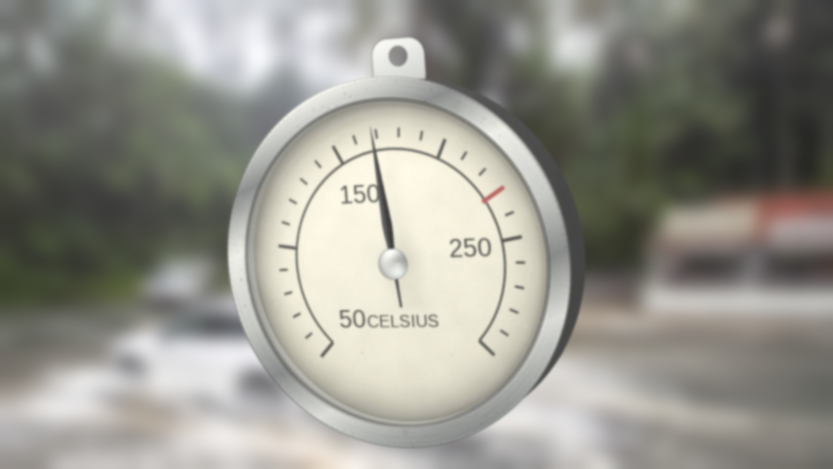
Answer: 170 °C
